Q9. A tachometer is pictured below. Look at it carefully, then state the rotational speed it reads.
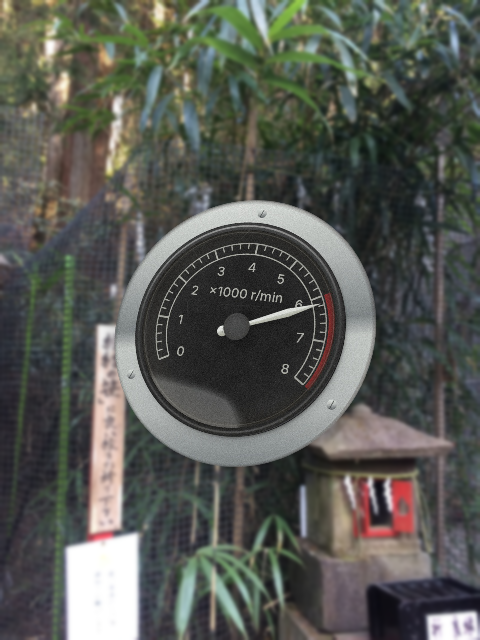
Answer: 6200 rpm
